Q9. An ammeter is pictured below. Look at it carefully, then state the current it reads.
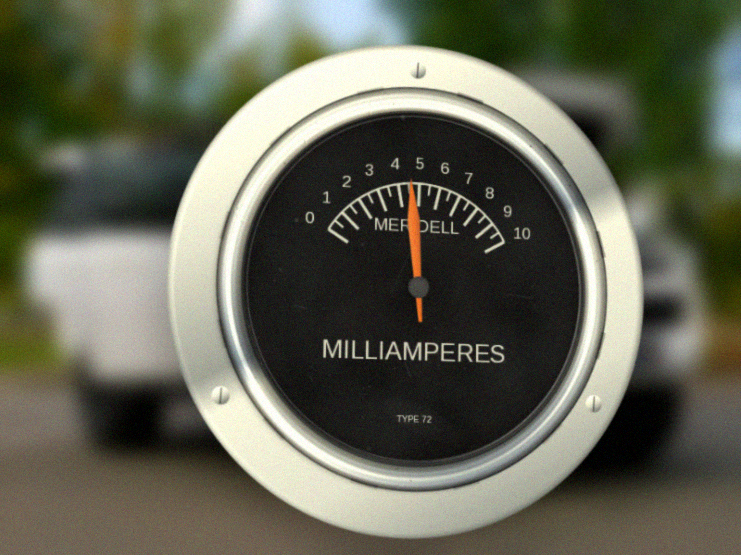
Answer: 4.5 mA
